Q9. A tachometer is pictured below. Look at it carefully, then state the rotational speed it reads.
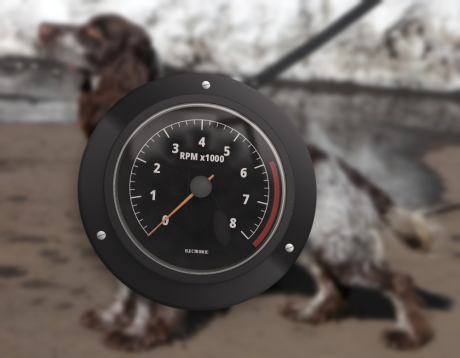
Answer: 0 rpm
